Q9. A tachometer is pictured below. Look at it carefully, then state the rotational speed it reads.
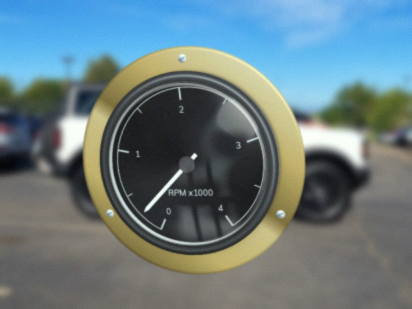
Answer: 250 rpm
